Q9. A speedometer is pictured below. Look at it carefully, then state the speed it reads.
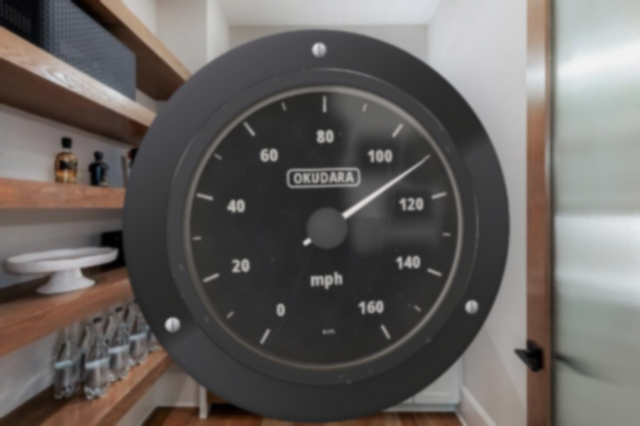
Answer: 110 mph
